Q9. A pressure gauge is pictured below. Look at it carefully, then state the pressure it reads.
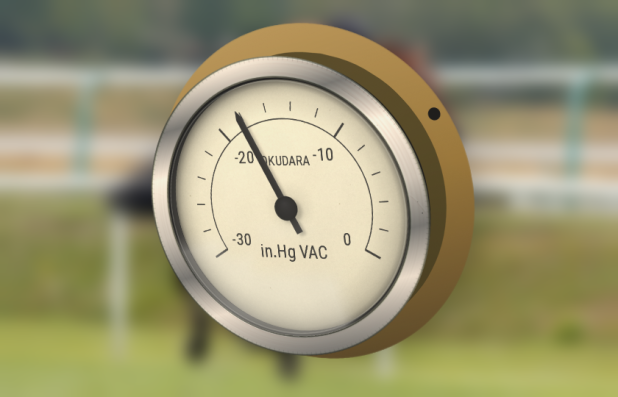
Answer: -18 inHg
